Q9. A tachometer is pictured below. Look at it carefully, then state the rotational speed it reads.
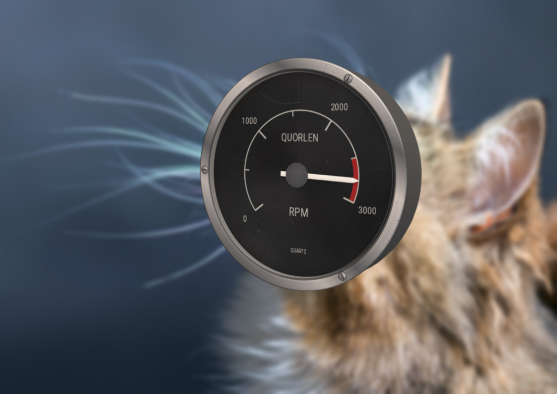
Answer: 2750 rpm
